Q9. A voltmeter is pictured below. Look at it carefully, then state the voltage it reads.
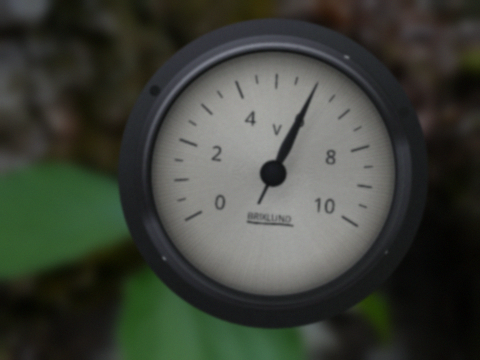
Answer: 6 V
